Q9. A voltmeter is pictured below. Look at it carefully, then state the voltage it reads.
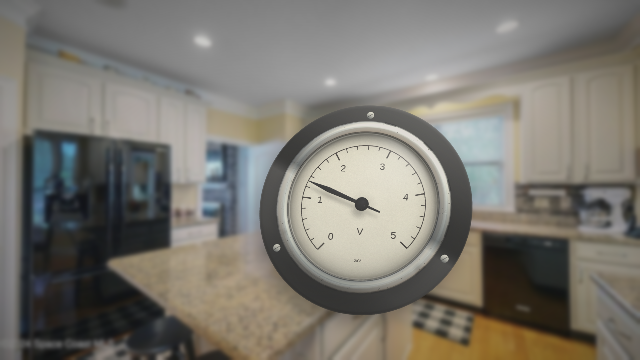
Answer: 1.3 V
